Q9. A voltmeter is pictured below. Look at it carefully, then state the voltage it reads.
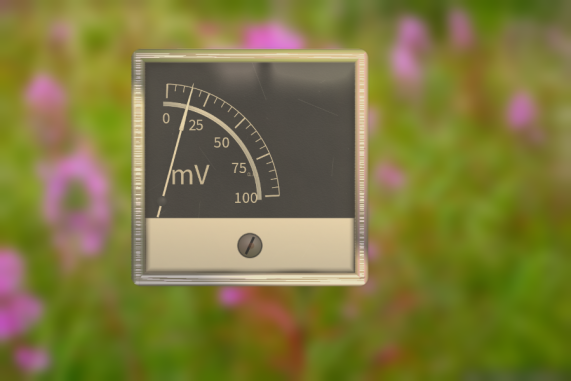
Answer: 15 mV
